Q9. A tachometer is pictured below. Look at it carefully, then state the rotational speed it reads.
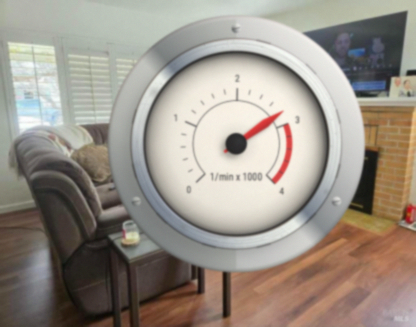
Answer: 2800 rpm
